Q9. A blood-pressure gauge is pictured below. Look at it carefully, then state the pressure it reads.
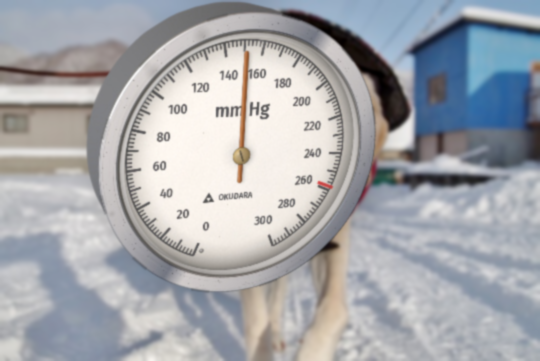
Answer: 150 mmHg
